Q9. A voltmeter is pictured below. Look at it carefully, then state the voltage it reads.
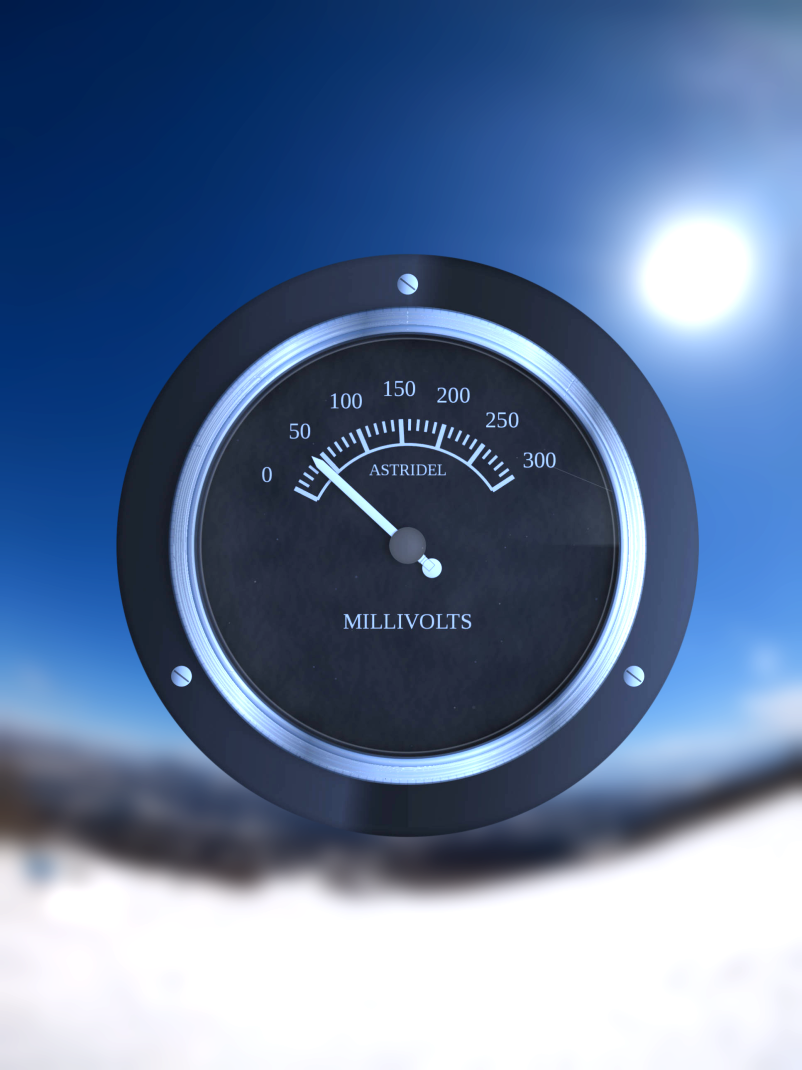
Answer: 40 mV
